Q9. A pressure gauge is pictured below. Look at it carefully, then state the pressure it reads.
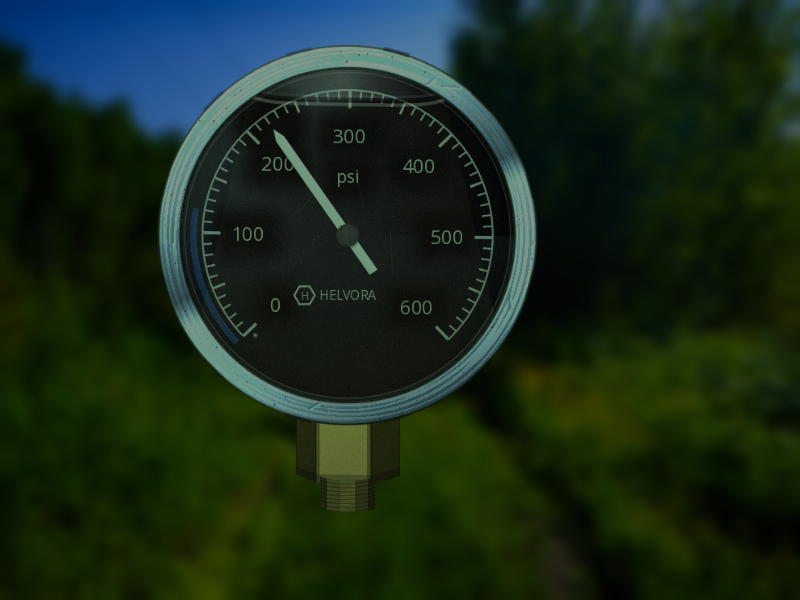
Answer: 220 psi
